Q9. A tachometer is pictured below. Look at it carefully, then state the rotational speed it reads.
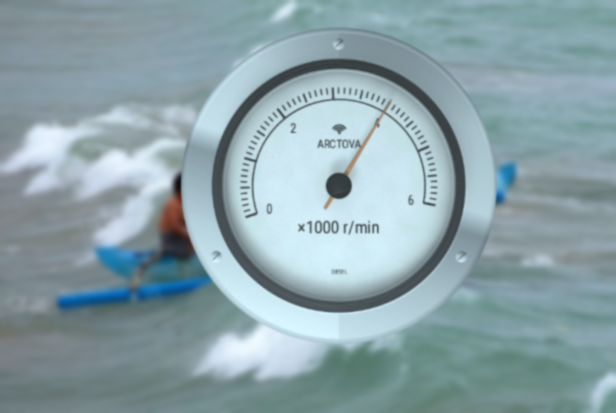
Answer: 4000 rpm
